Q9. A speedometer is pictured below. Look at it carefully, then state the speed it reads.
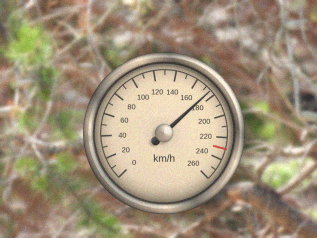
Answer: 175 km/h
